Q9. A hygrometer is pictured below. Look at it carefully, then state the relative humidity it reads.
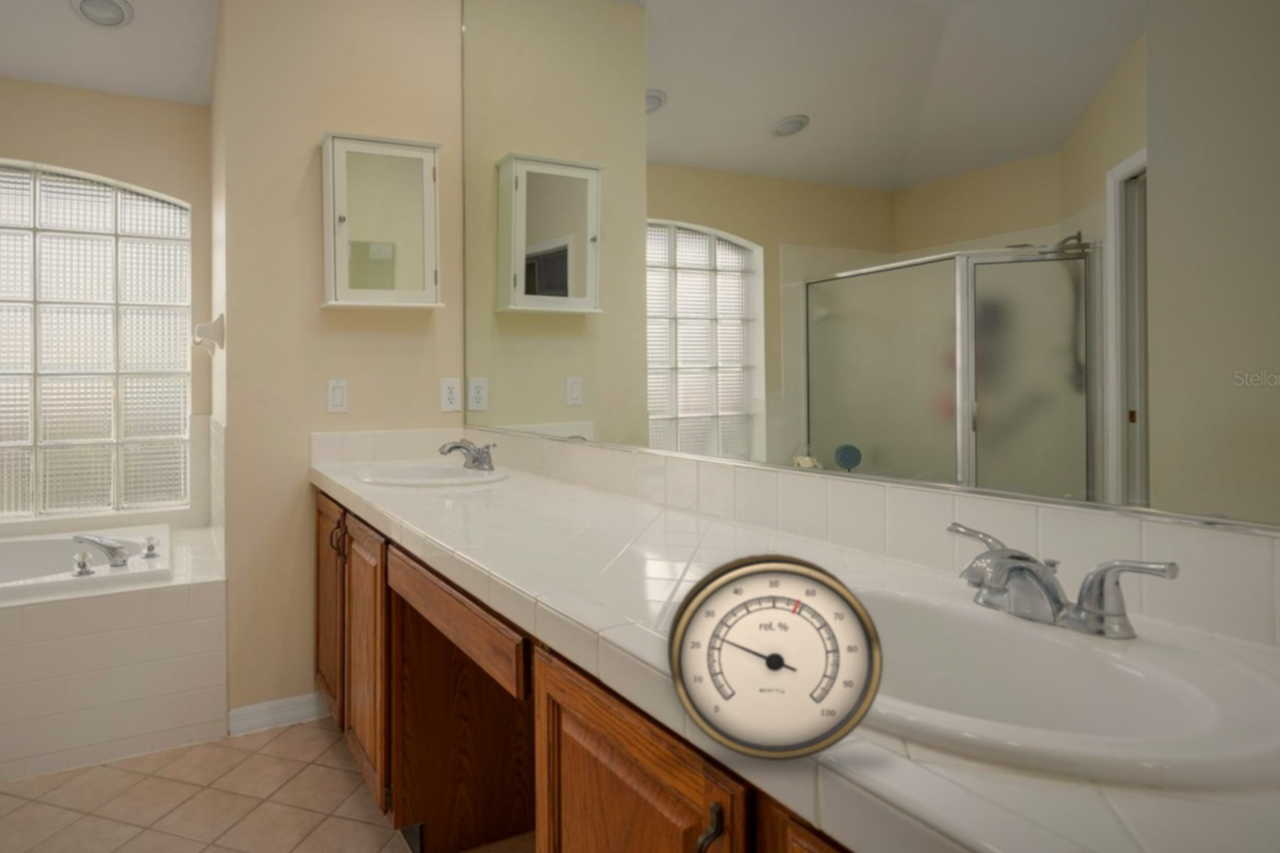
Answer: 25 %
